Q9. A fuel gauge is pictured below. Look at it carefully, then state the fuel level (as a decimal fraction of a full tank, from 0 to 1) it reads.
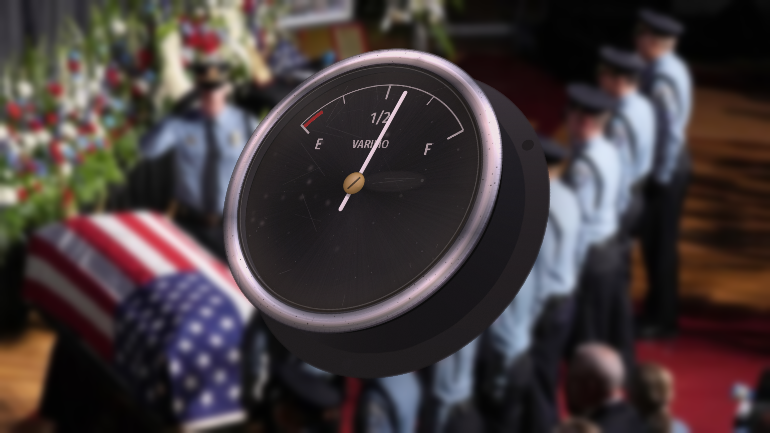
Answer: 0.625
